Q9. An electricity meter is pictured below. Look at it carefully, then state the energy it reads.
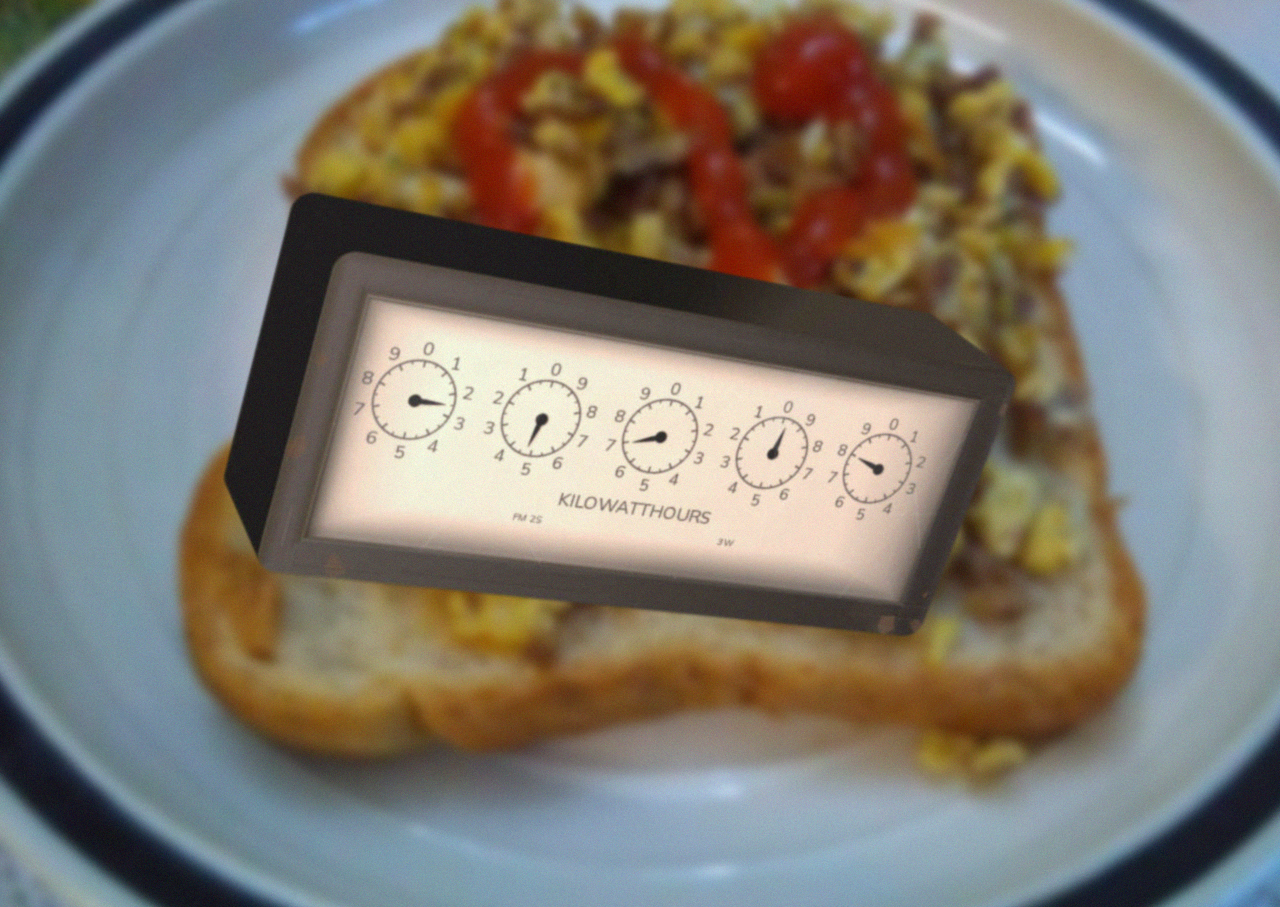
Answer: 24698 kWh
